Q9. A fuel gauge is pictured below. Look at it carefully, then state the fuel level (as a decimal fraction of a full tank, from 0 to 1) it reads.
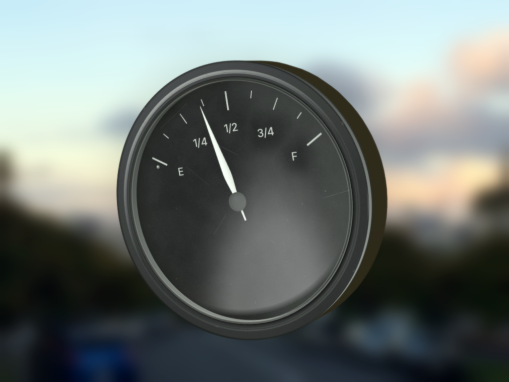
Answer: 0.375
